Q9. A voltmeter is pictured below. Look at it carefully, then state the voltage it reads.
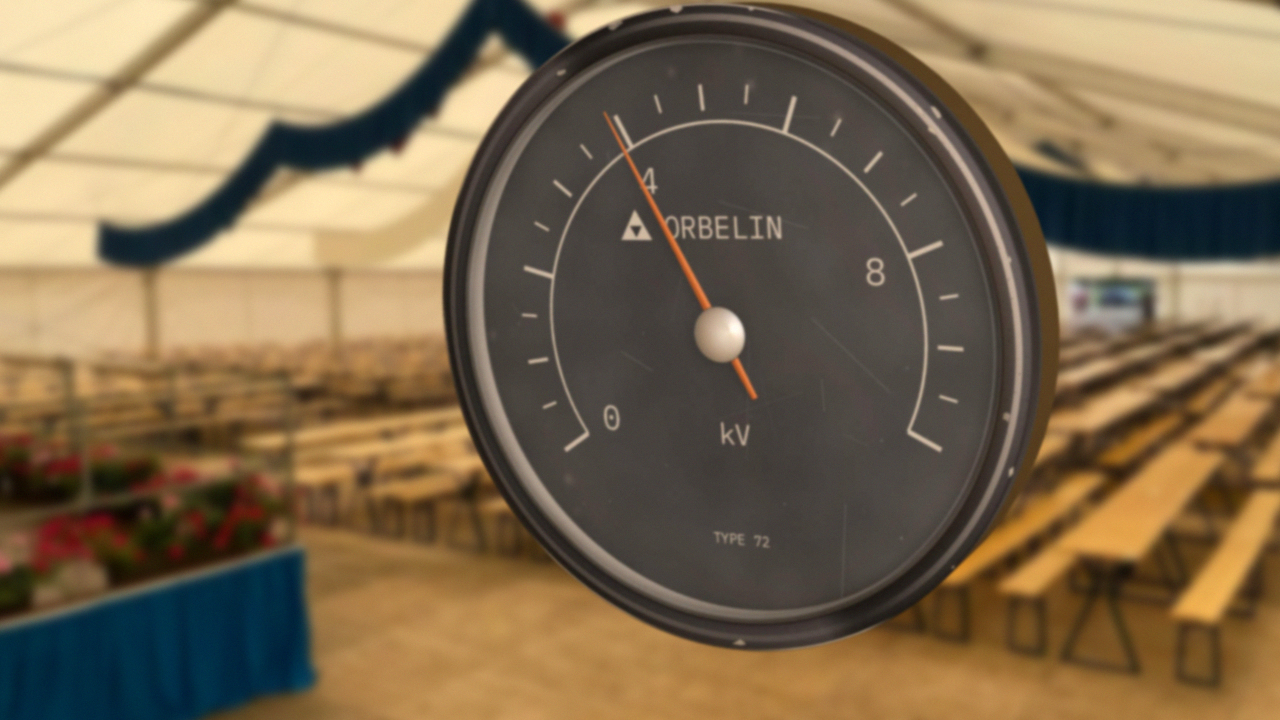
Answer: 4 kV
